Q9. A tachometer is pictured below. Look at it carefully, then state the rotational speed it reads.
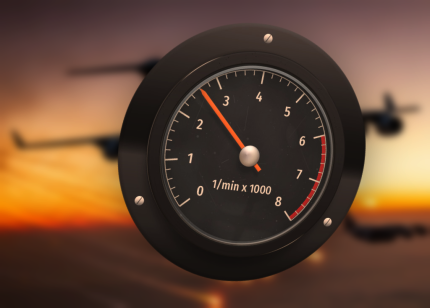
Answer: 2600 rpm
